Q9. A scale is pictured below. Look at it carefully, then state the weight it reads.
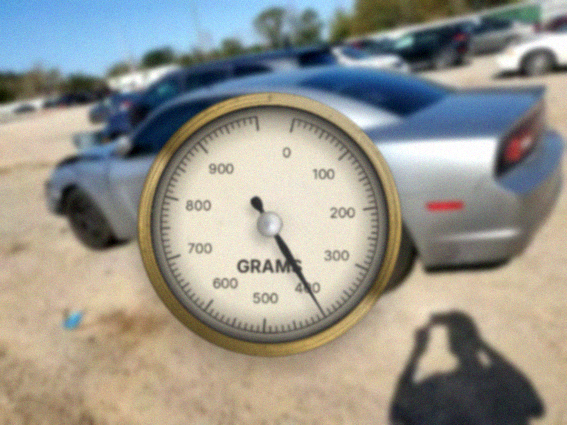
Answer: 400 g
